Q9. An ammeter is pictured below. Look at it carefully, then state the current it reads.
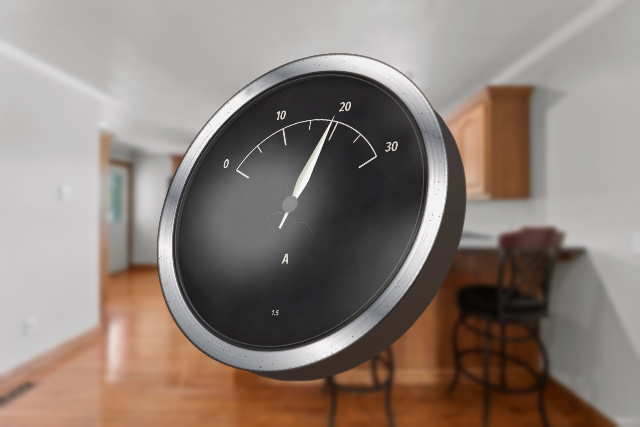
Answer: 20 A
